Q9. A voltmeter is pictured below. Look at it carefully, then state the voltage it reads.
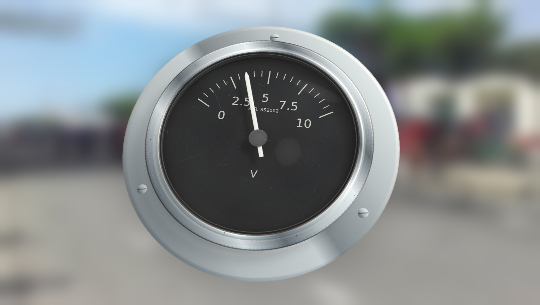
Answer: 3.5 V
